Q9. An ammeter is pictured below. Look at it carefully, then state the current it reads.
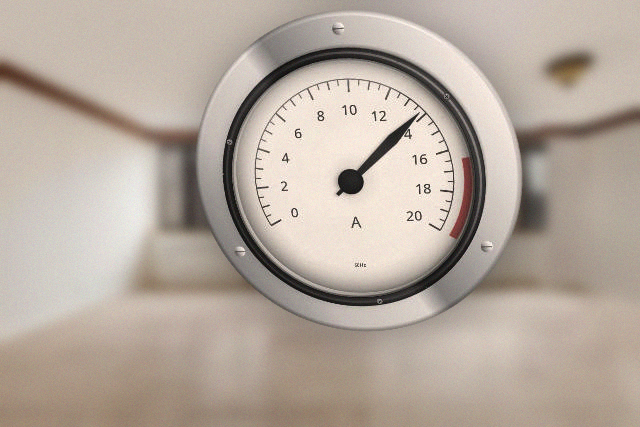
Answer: 13.75 A
